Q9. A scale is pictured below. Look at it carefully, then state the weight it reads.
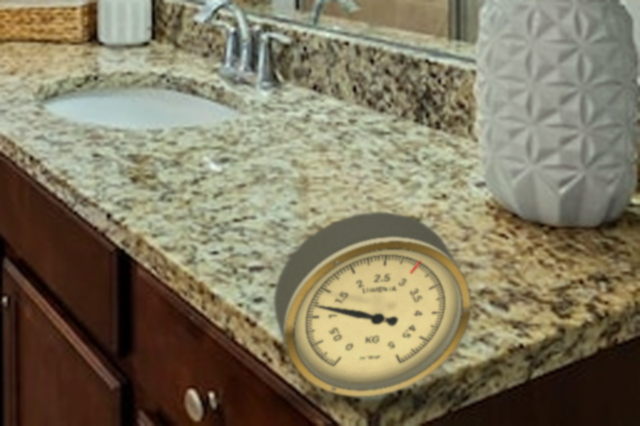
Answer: 1.25 kg
